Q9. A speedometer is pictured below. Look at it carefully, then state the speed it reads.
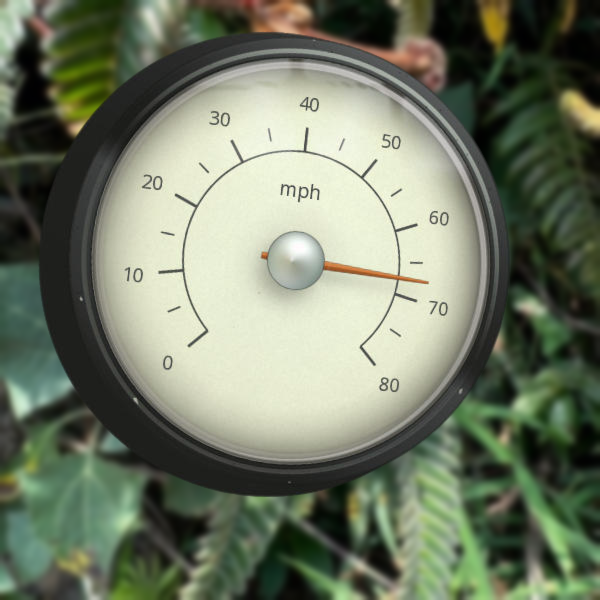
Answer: 67.5 mph
